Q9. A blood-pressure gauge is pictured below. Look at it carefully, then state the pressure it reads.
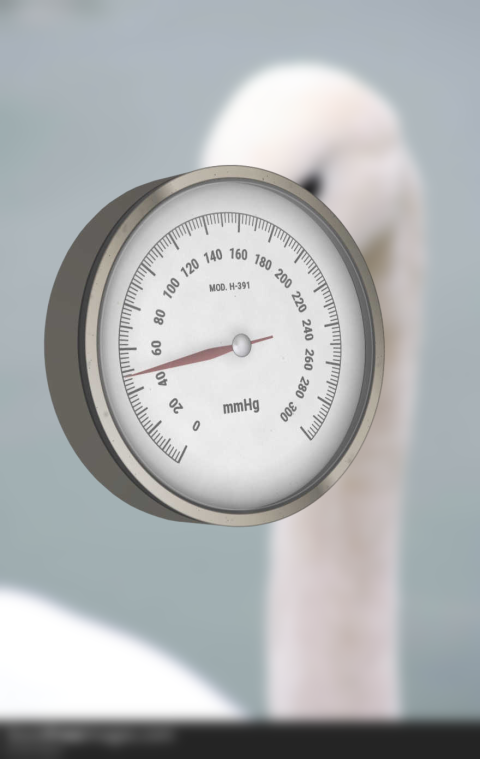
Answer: 48 mmHg
